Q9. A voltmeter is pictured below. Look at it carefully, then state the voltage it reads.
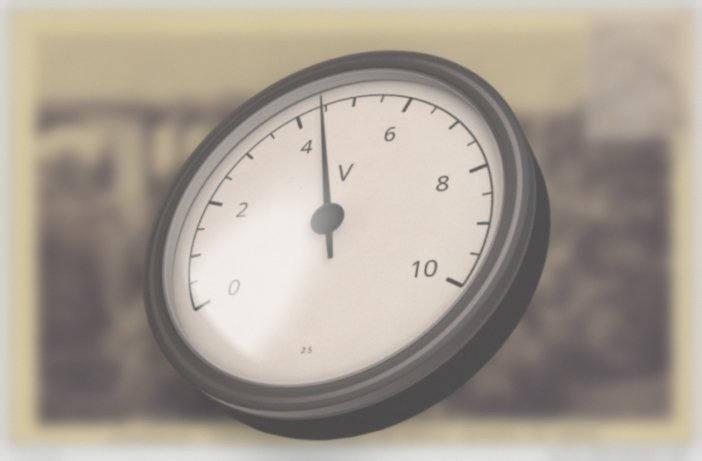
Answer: 4.5 V
